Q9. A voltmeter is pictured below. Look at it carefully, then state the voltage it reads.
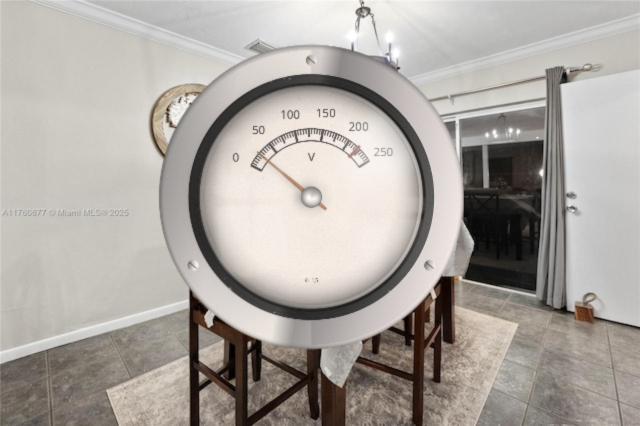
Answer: 25 V
